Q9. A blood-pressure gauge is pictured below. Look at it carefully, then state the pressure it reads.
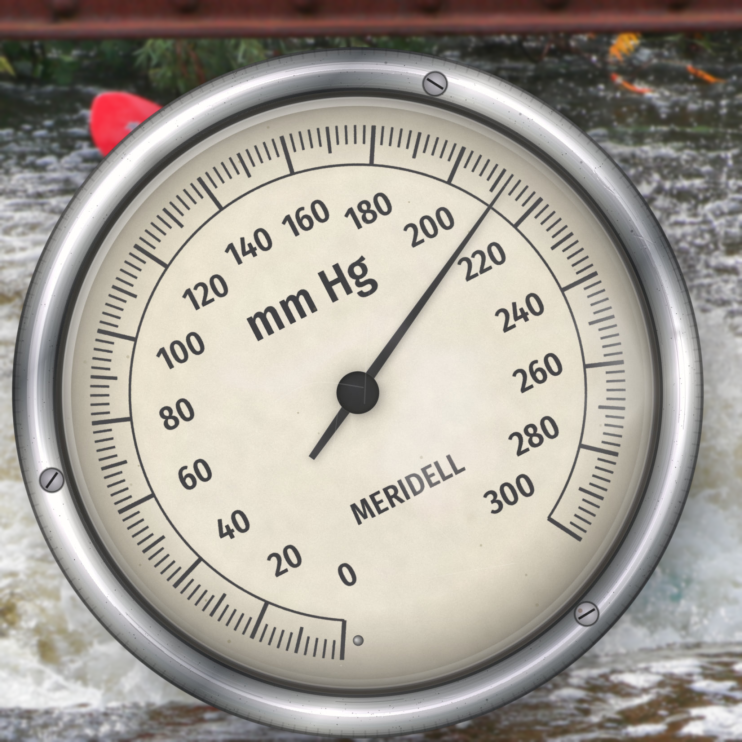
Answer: 212 mmHg
